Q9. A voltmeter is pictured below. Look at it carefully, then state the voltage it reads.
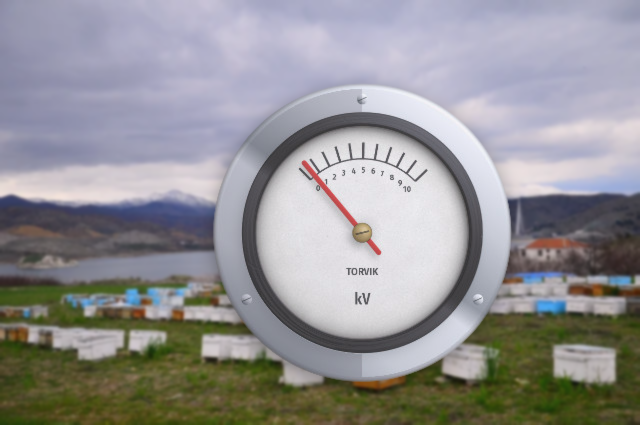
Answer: 0.5 kV
